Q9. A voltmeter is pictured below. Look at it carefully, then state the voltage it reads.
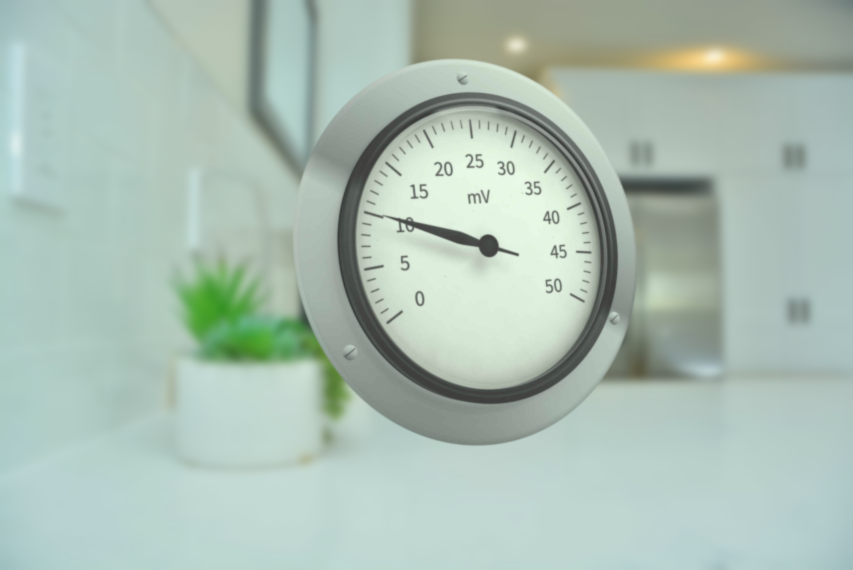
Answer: 10 mV
